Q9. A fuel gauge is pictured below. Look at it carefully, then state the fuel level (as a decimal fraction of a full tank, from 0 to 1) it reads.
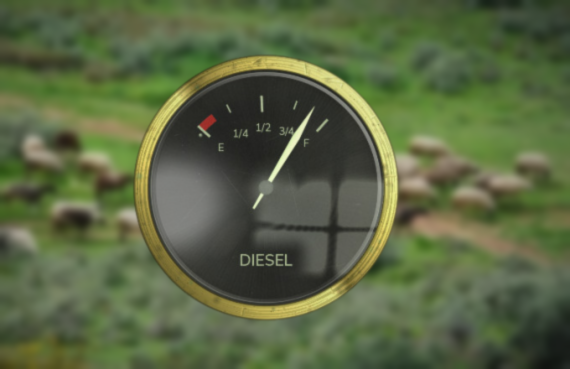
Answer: 0.875
